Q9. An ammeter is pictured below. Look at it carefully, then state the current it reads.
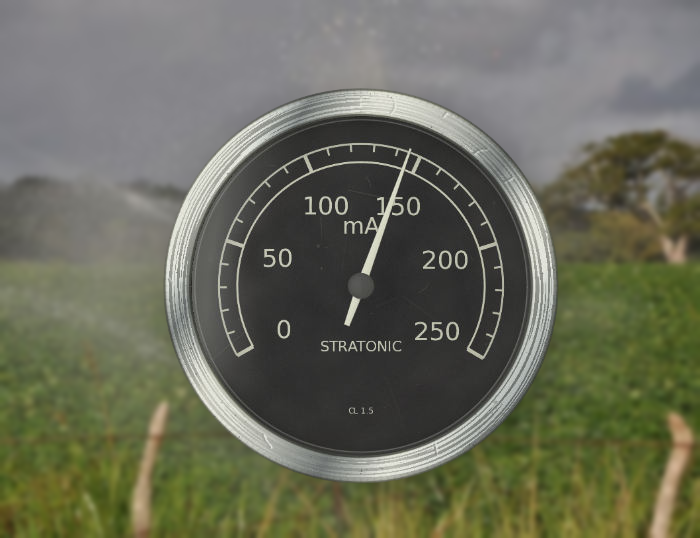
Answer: 145 mA
